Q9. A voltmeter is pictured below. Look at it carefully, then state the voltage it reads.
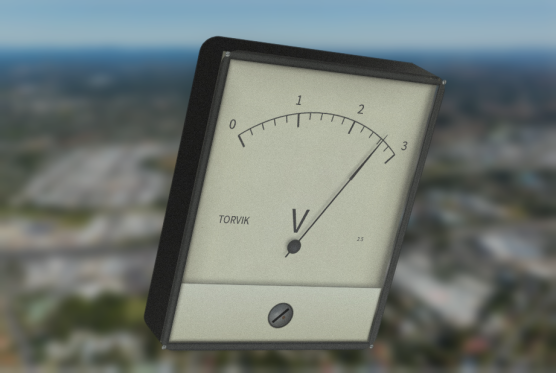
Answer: 2.6 V
